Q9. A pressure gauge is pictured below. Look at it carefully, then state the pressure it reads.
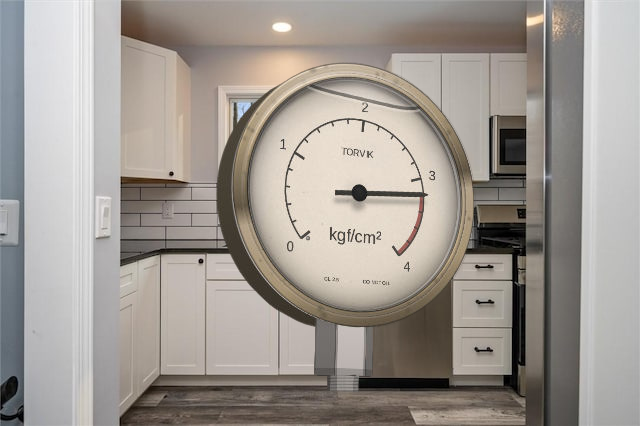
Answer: 3.2 kg/cm²
